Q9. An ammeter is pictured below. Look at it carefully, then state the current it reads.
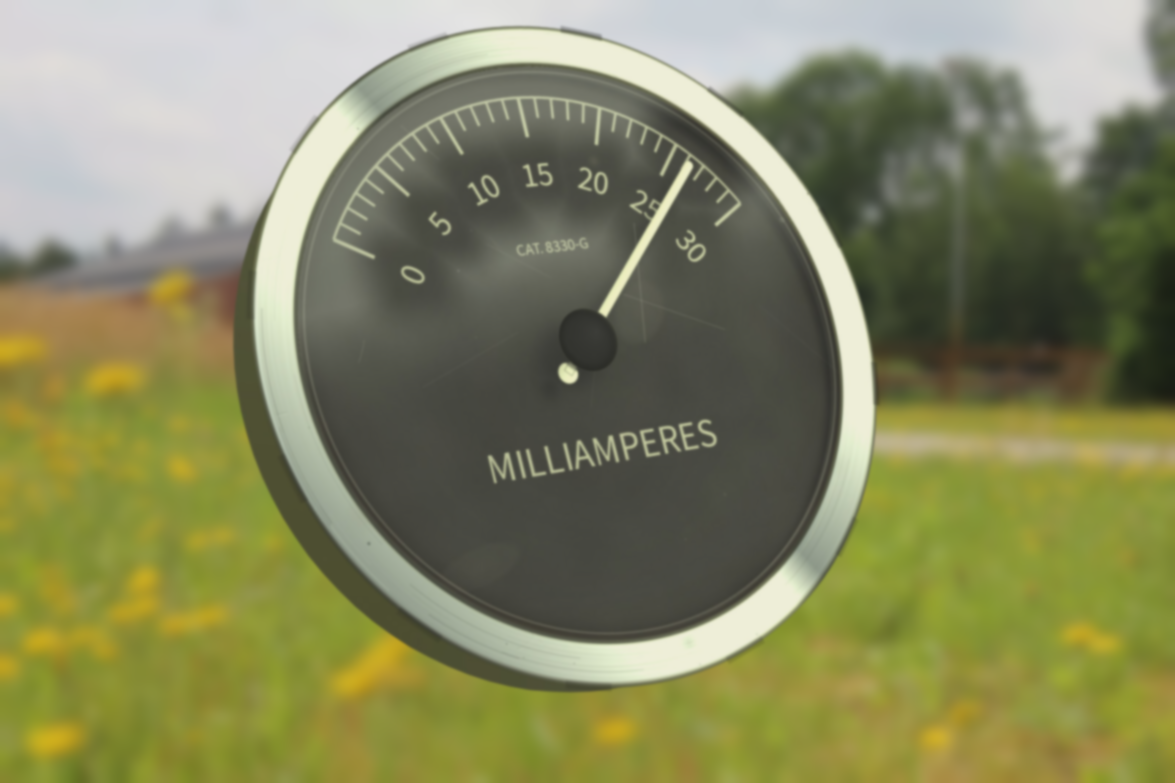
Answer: 26 mA
